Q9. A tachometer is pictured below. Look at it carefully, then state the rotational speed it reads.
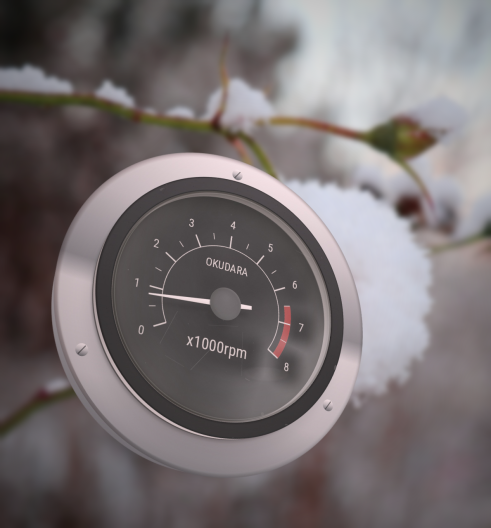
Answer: 750 rpm
